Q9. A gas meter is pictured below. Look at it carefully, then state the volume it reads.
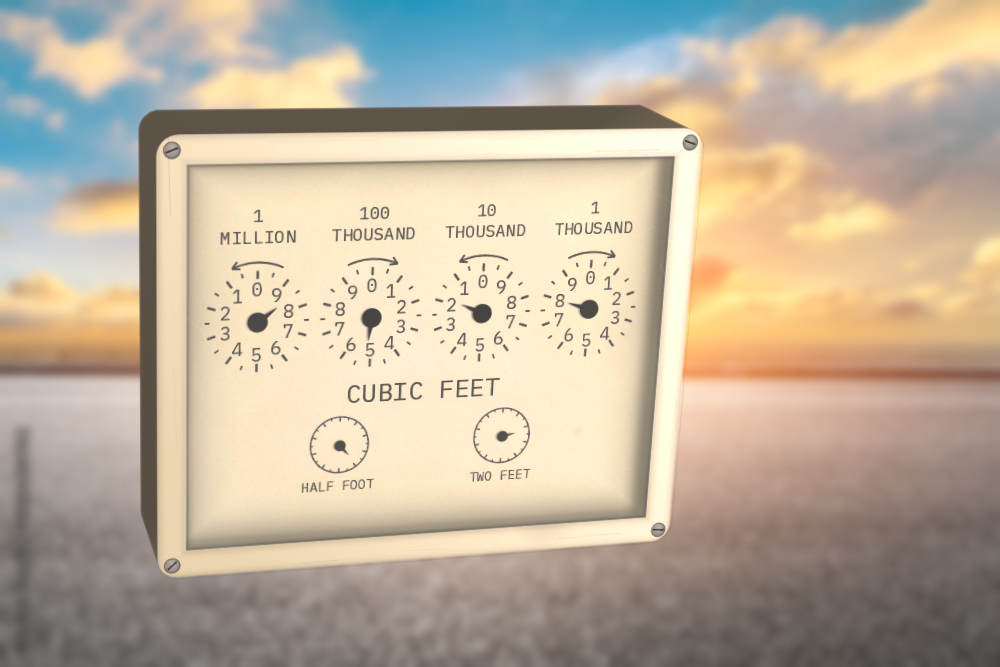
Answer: 851800 ft³
